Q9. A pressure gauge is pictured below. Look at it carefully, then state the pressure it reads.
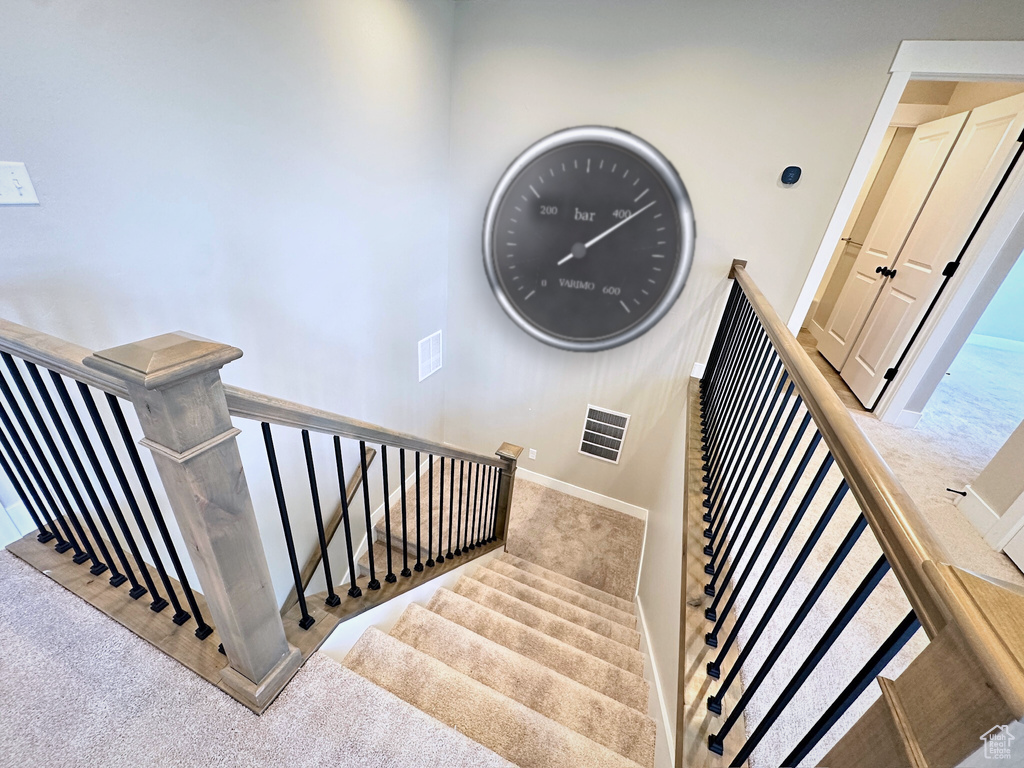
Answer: 420 bar
